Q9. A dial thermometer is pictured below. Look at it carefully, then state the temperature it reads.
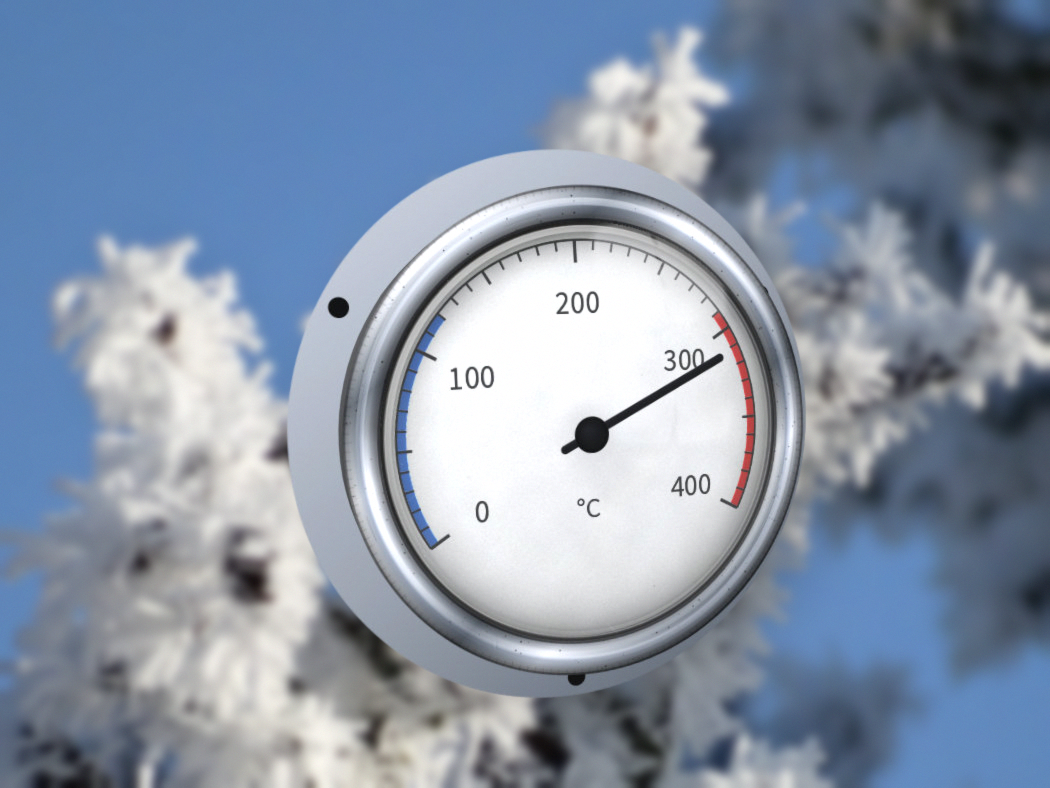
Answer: 310 °C
